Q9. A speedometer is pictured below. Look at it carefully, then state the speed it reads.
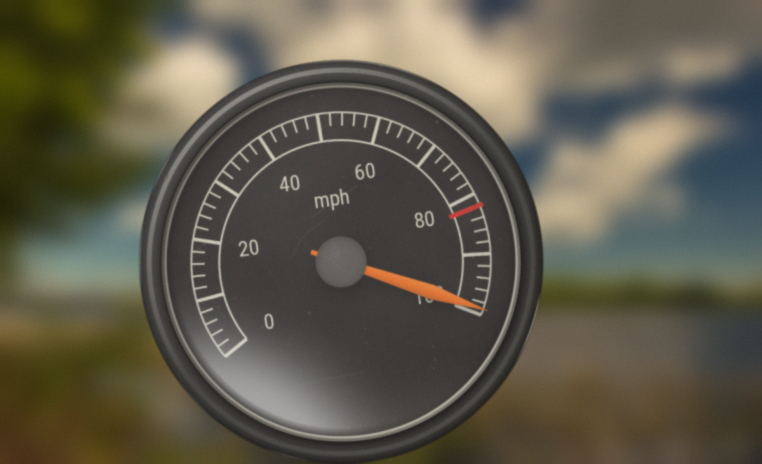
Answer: 99 mph
